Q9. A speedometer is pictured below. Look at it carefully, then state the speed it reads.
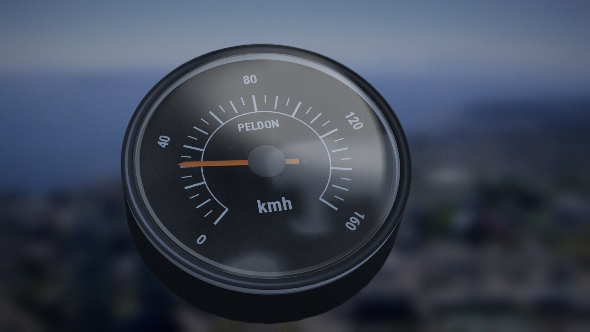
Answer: 30 km/h
